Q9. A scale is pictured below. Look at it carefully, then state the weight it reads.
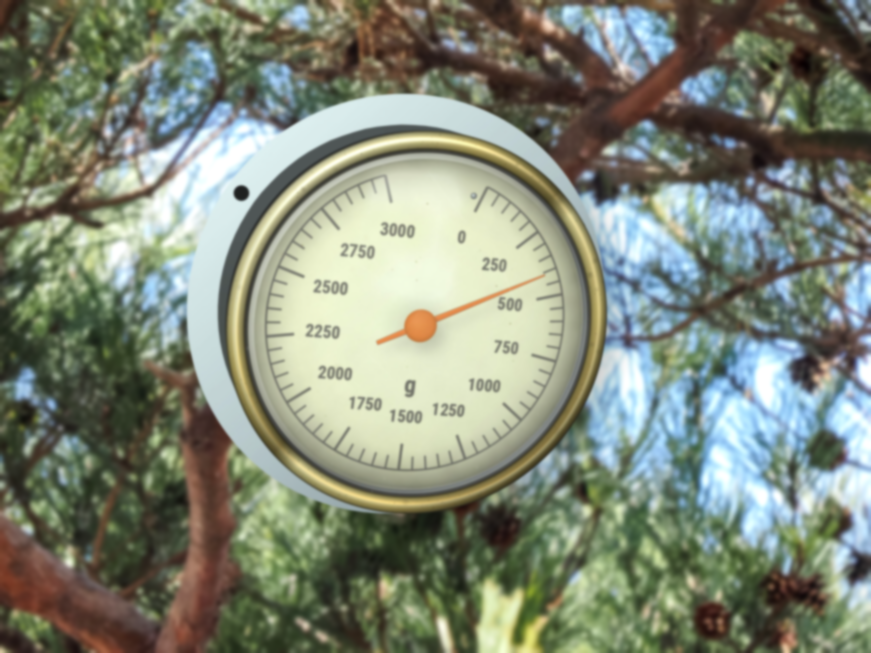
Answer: 400 g
